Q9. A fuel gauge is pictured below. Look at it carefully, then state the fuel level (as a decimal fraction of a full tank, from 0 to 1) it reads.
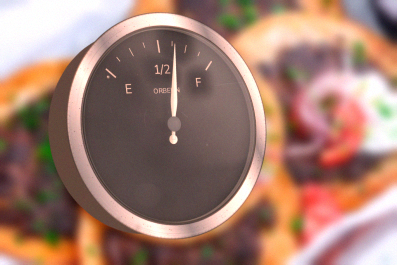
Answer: 0.625
